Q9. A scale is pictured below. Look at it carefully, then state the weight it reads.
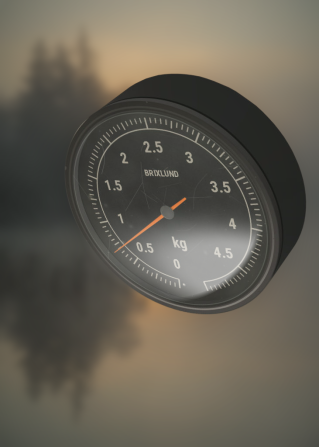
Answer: 0.7 kg
